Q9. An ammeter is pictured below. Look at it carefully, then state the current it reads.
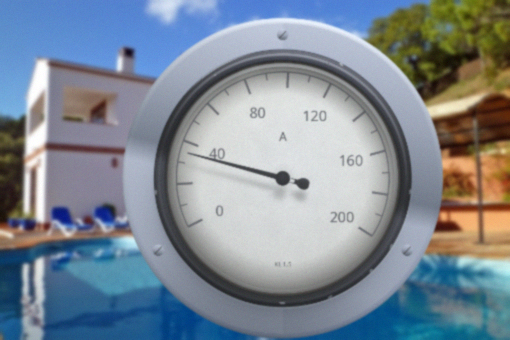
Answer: 35 A
